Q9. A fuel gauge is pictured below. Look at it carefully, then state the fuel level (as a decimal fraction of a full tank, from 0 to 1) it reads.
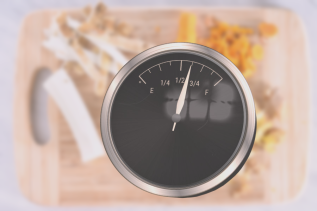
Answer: 0.625
